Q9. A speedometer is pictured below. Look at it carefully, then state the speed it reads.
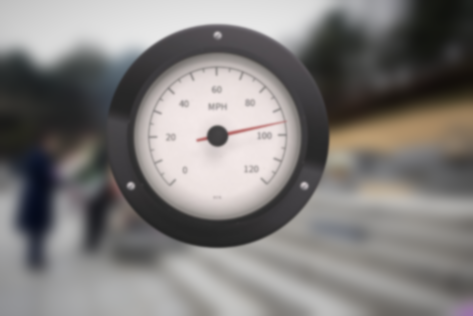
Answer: 95 mph
